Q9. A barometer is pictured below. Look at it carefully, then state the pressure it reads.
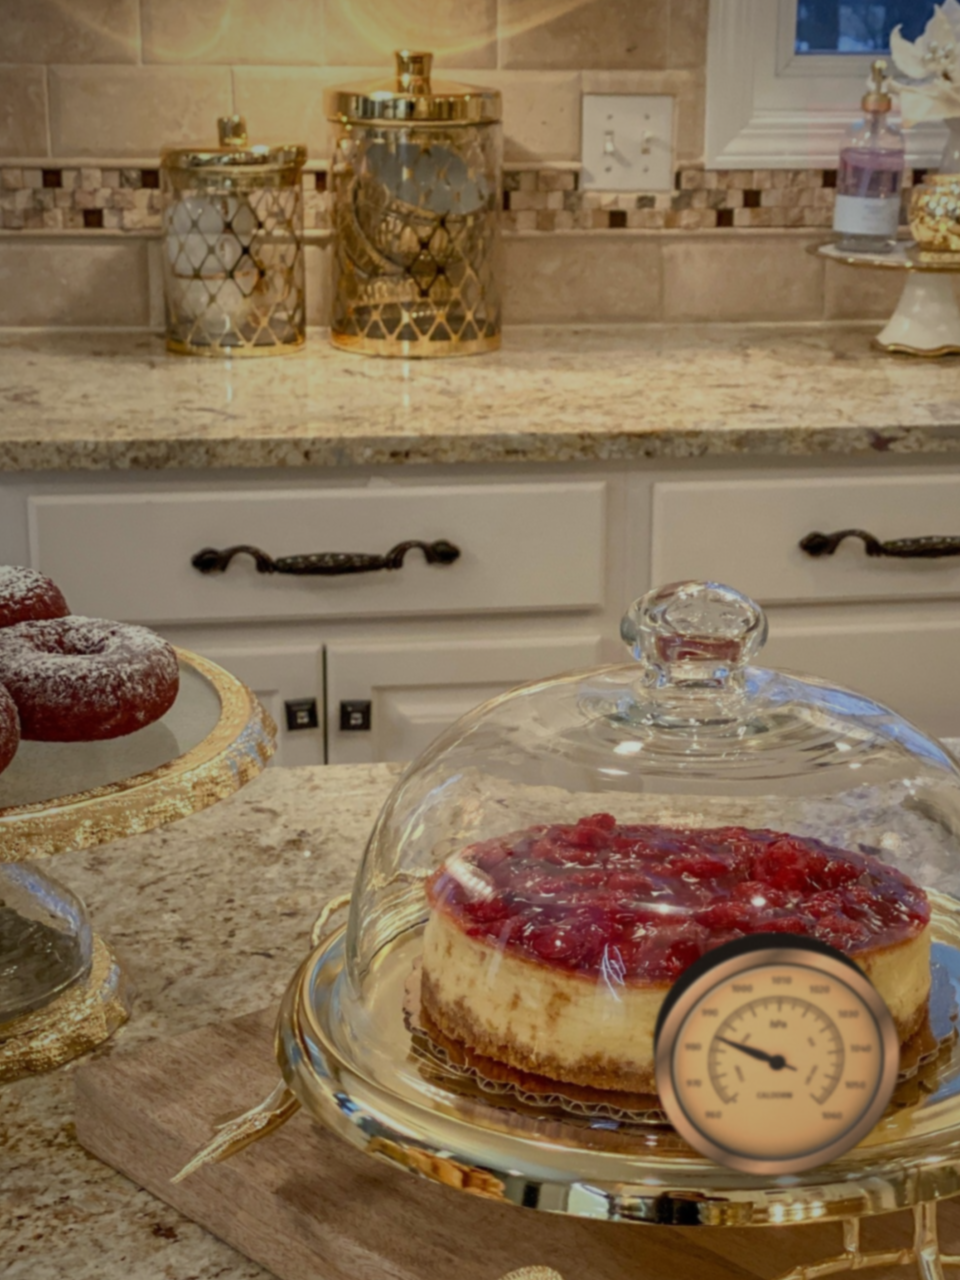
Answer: 985 hPa
